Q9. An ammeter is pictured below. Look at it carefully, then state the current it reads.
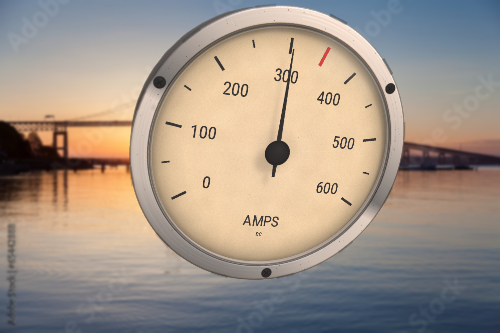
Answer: 300 A
